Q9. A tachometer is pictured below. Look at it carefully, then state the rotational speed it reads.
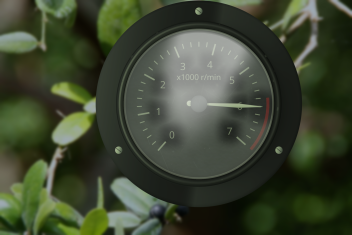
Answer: 6000 rpm
